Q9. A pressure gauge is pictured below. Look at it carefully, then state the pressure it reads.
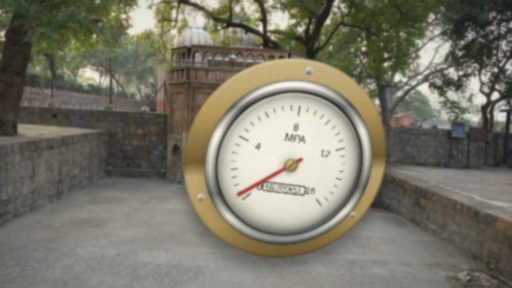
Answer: 0.5 MPa
